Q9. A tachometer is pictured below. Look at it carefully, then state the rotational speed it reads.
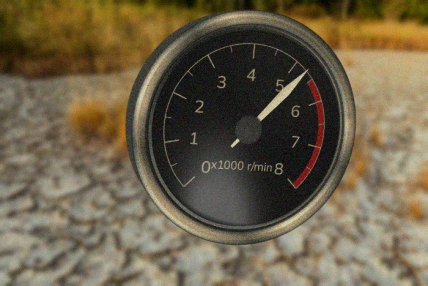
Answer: 5250 rpm
